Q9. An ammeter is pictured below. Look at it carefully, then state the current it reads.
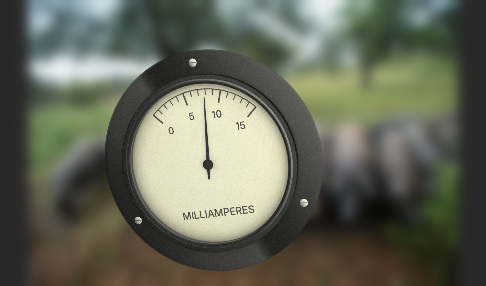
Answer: 8 mA
